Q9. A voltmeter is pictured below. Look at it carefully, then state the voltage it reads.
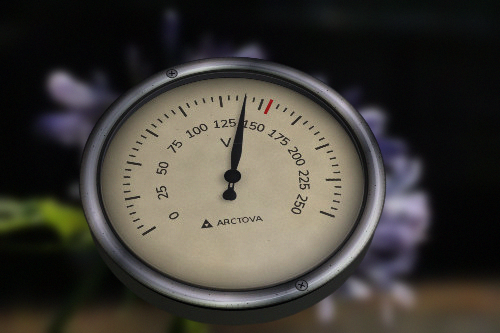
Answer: 140 V
